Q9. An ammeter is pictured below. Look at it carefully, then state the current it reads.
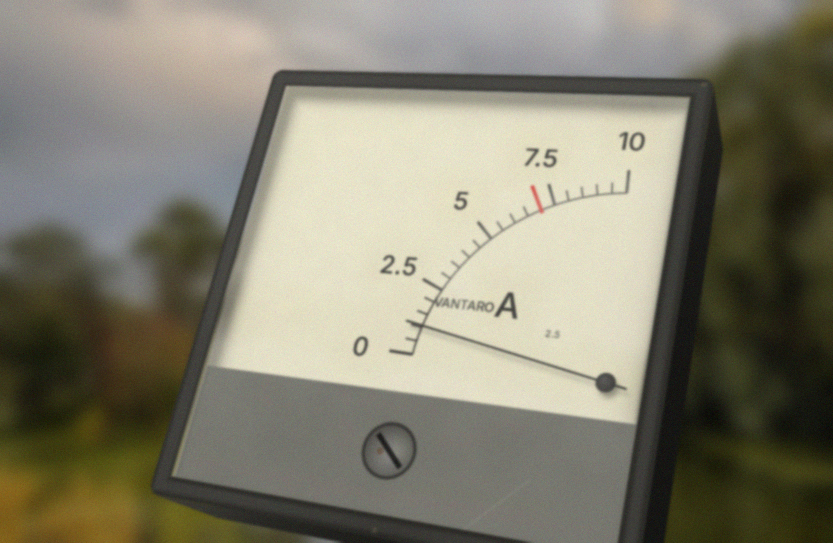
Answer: 1 A
